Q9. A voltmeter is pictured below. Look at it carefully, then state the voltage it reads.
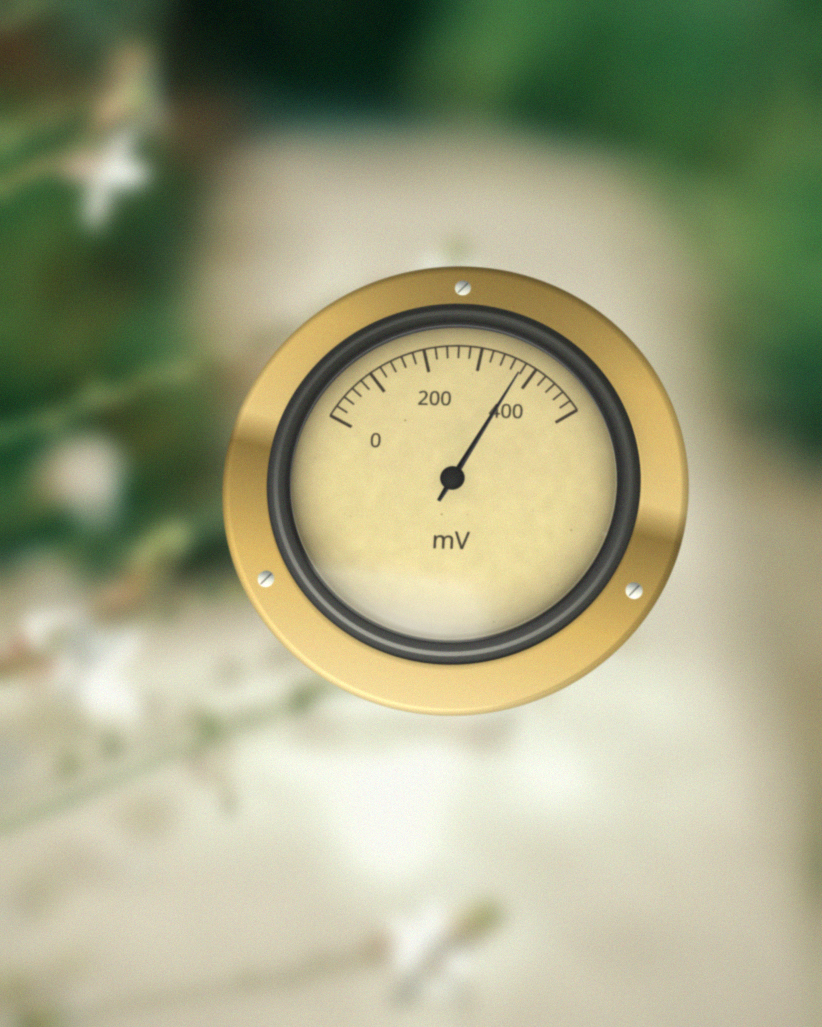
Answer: 380 mV
